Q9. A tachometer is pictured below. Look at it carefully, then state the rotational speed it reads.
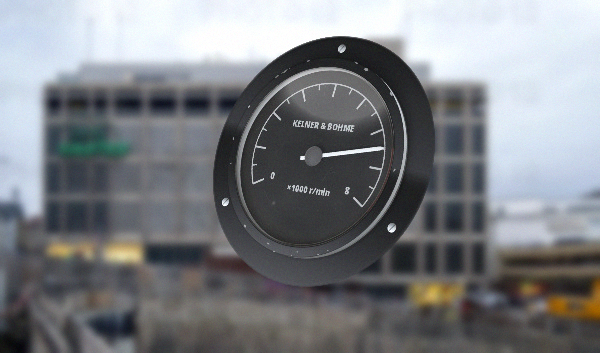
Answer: 6500 rpm
